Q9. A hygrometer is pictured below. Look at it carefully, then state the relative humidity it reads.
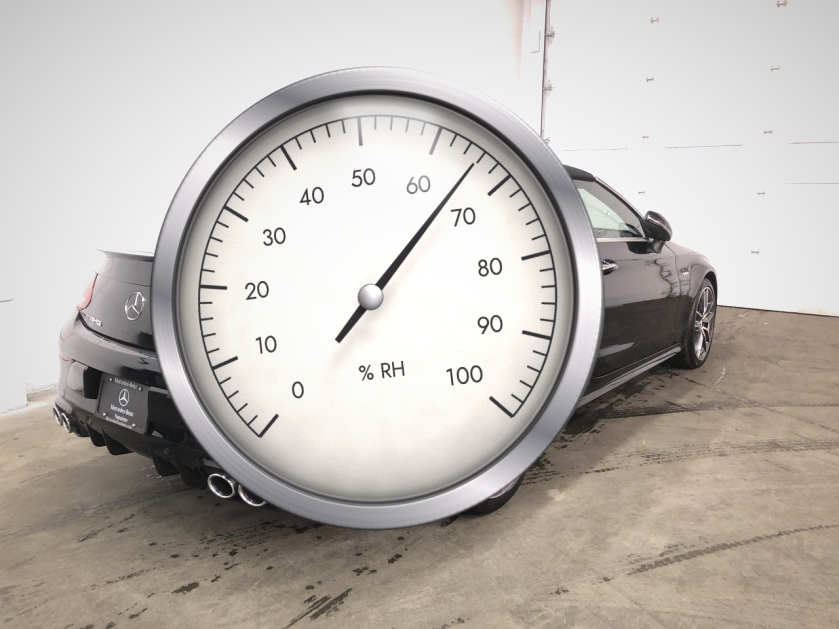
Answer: 66 %
